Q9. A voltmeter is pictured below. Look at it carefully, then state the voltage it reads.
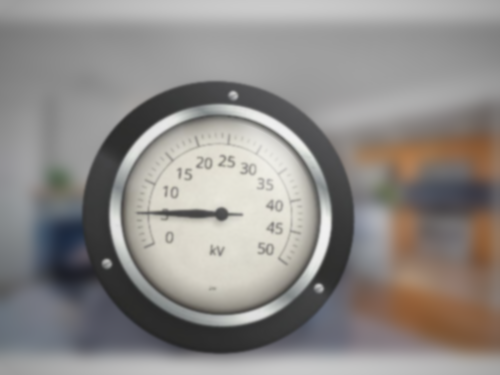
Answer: 5 kV
